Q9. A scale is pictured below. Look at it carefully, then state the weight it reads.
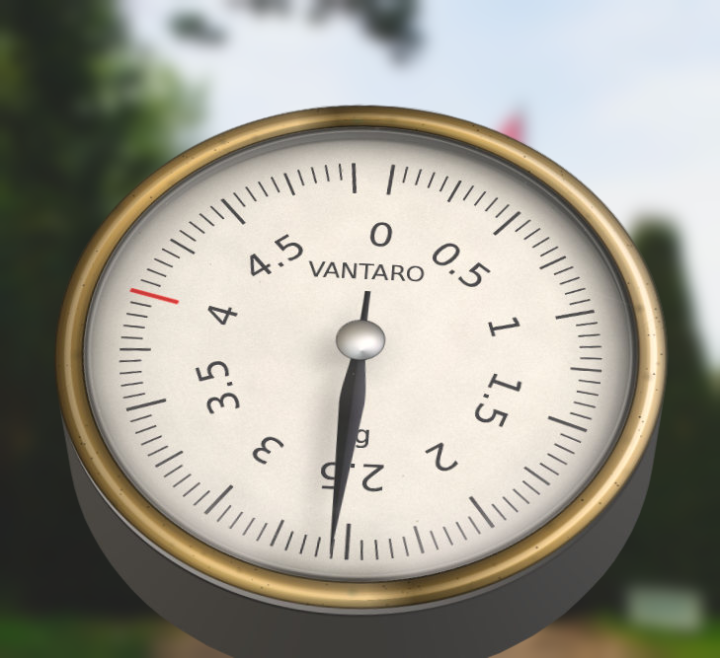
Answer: 2.55 kg
